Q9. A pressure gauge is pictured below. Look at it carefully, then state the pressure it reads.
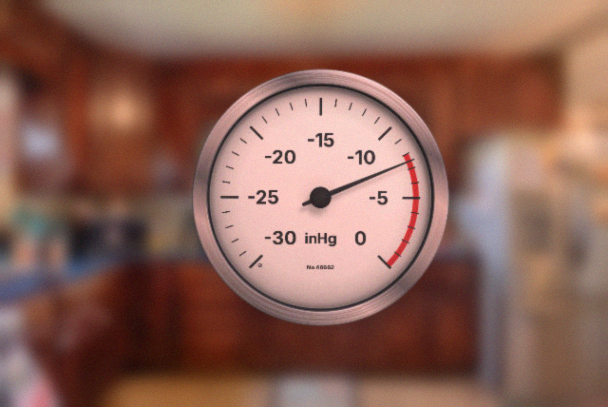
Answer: -7.5 inHg
